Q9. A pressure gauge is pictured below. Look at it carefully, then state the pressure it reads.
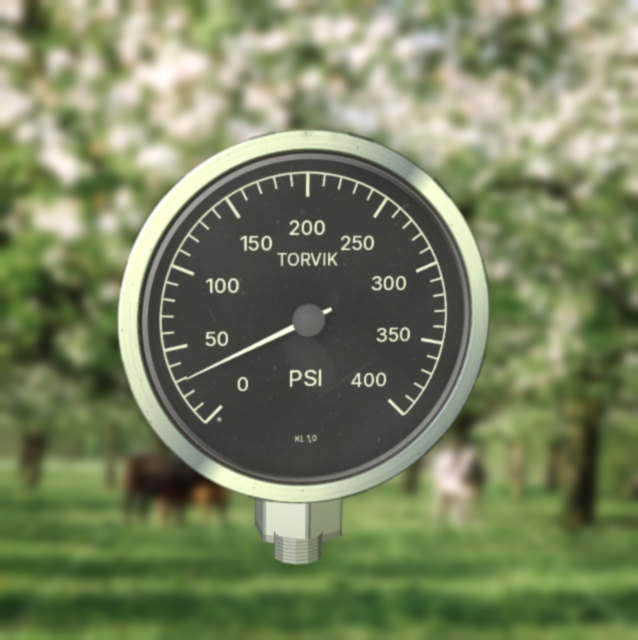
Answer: 30 psi
